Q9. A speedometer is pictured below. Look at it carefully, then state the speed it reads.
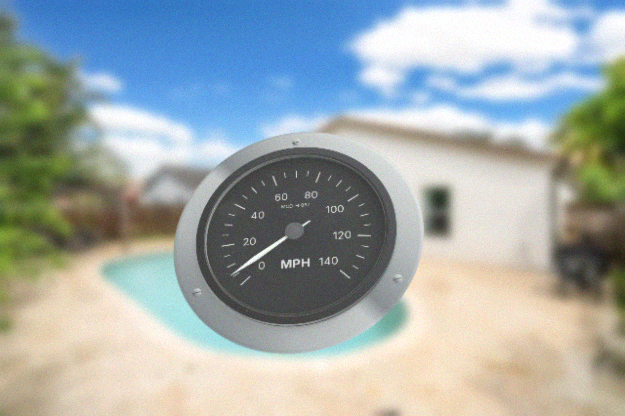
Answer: 5 mph
